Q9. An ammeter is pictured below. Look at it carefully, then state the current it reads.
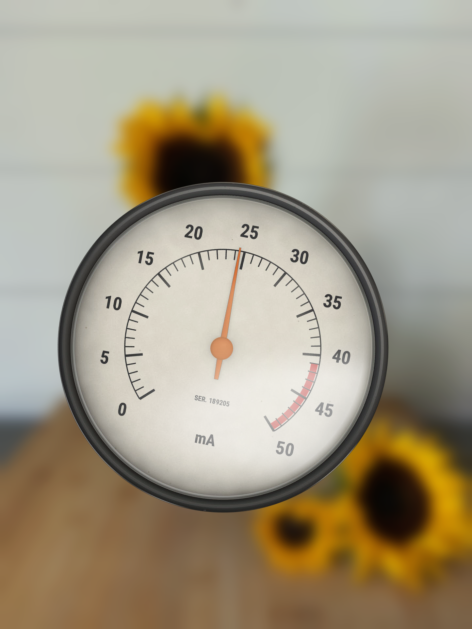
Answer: 24.5 mA
